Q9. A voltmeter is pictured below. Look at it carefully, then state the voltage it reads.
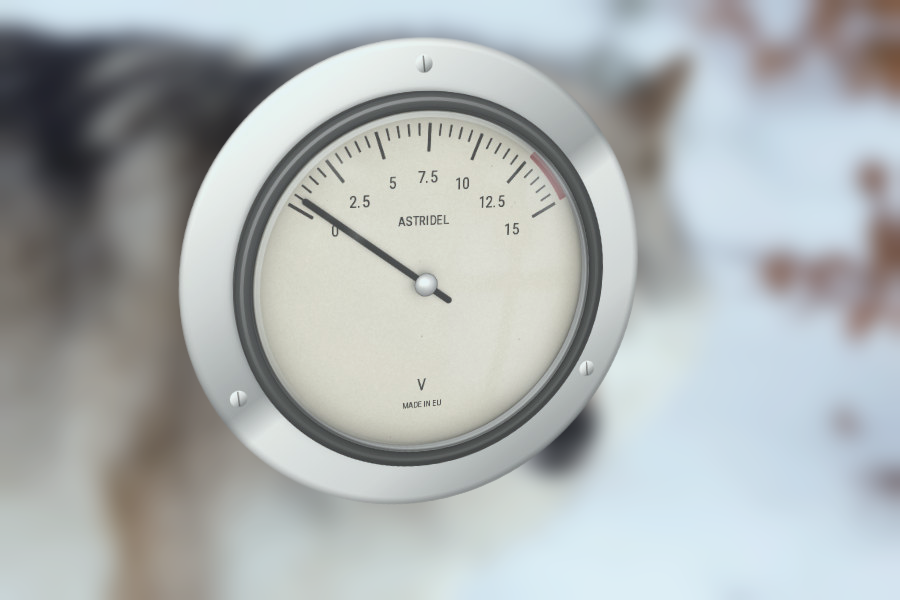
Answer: 0.5 V
